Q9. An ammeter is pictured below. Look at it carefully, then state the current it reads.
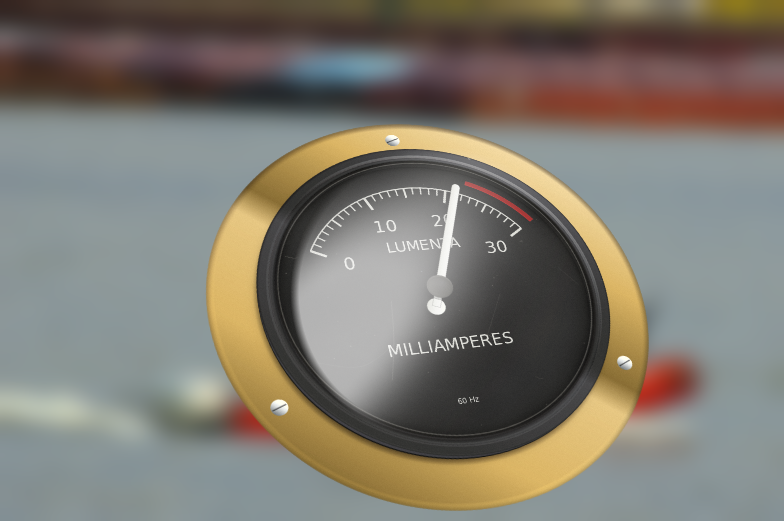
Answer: 21 mA
